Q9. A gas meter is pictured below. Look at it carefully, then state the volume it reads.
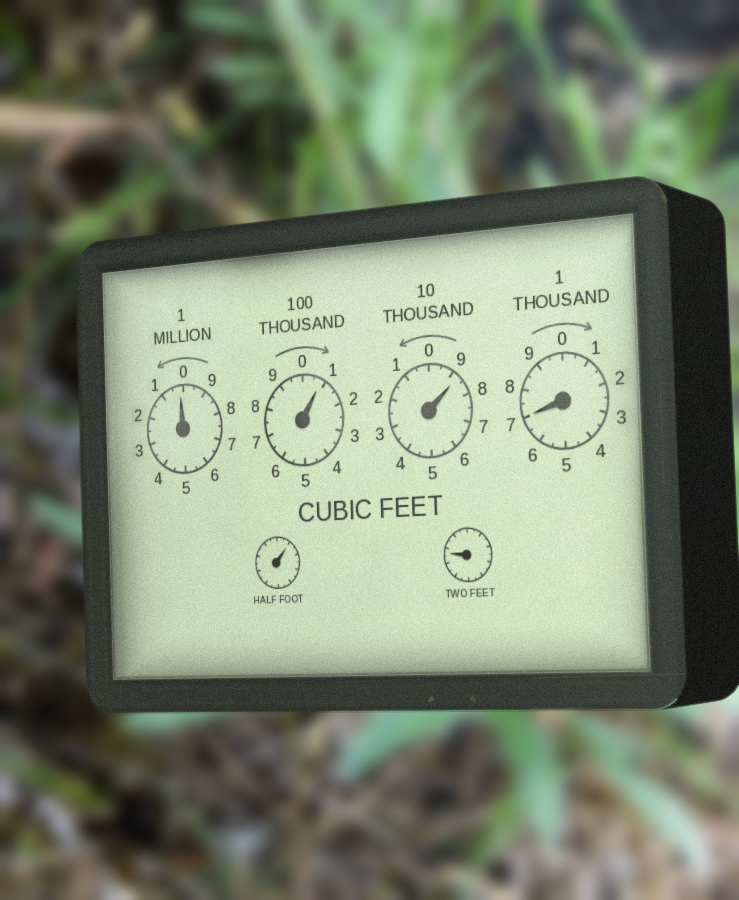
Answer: 8700 ft³
